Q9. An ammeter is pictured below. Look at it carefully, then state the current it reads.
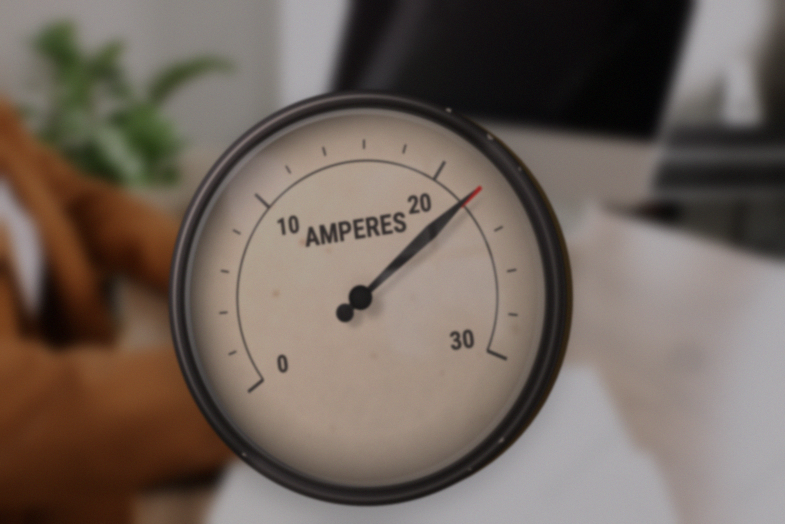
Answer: 22 A
